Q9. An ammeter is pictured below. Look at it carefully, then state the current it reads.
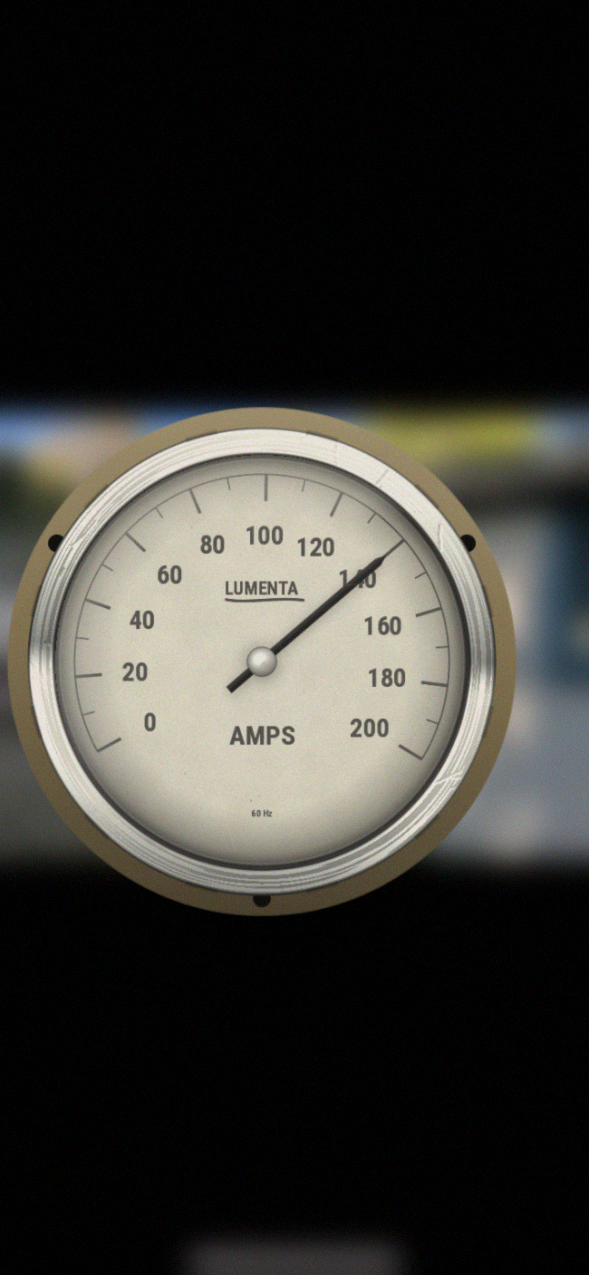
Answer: 140 A
